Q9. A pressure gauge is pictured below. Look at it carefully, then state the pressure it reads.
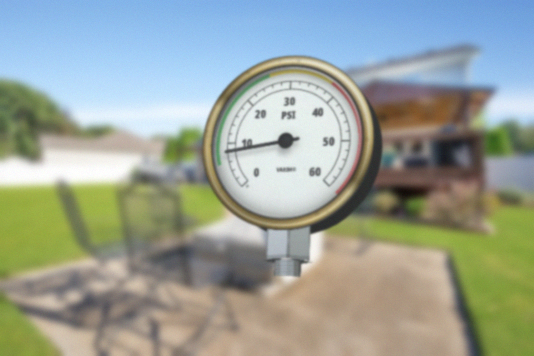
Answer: 8 psi
